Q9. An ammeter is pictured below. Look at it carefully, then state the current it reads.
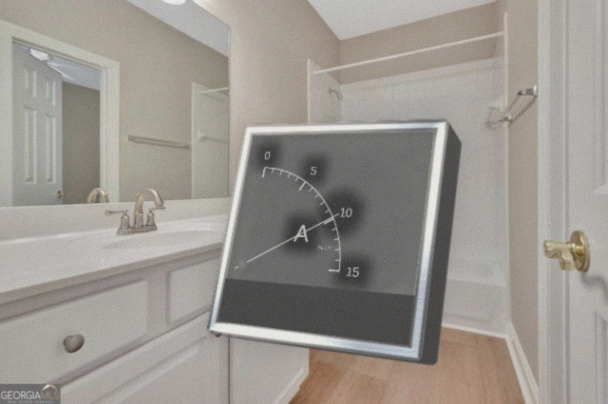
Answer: 10 A
